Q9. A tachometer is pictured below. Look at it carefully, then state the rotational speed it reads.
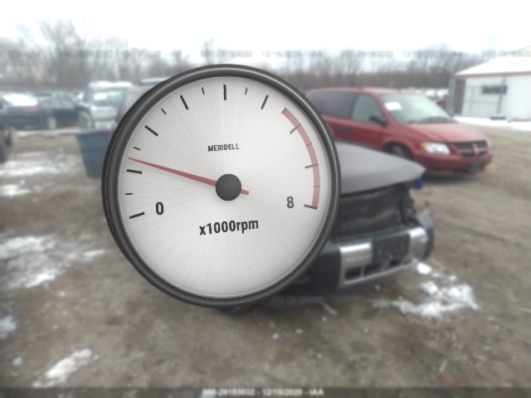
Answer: 1250 rpm
